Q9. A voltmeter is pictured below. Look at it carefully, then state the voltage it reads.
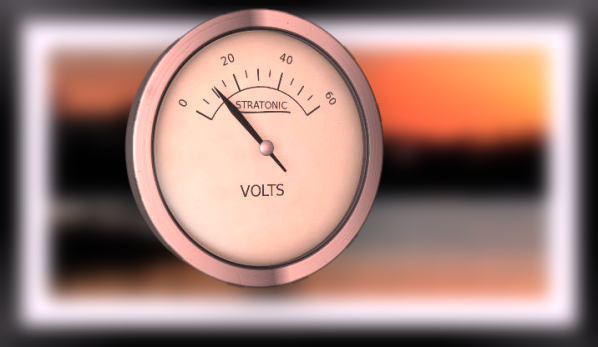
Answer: 10 V
